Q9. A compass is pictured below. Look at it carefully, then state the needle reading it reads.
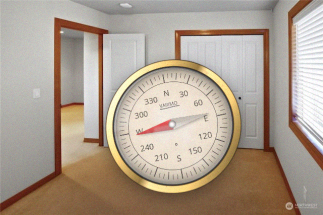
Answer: 265 °
